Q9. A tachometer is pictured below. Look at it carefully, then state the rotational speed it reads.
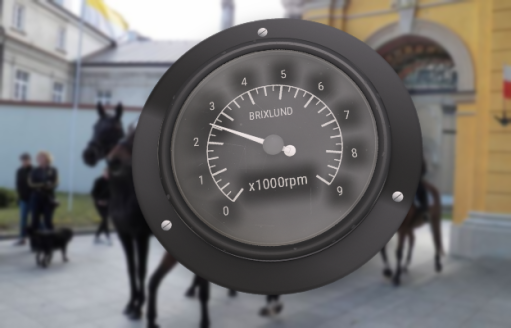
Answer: 2500 rpm
